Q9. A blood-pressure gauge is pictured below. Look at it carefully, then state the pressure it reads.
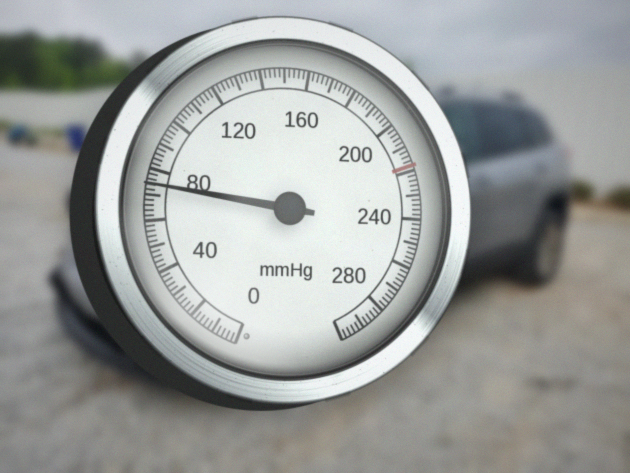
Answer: 74 mmHg
